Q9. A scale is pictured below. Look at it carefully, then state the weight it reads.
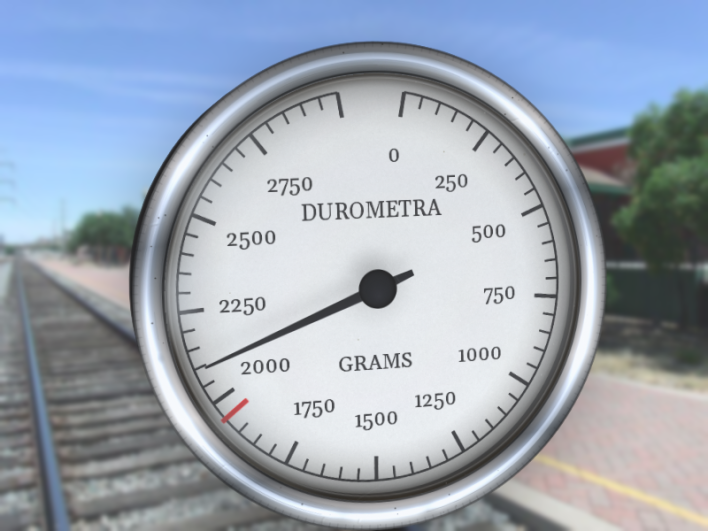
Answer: 2100 g
